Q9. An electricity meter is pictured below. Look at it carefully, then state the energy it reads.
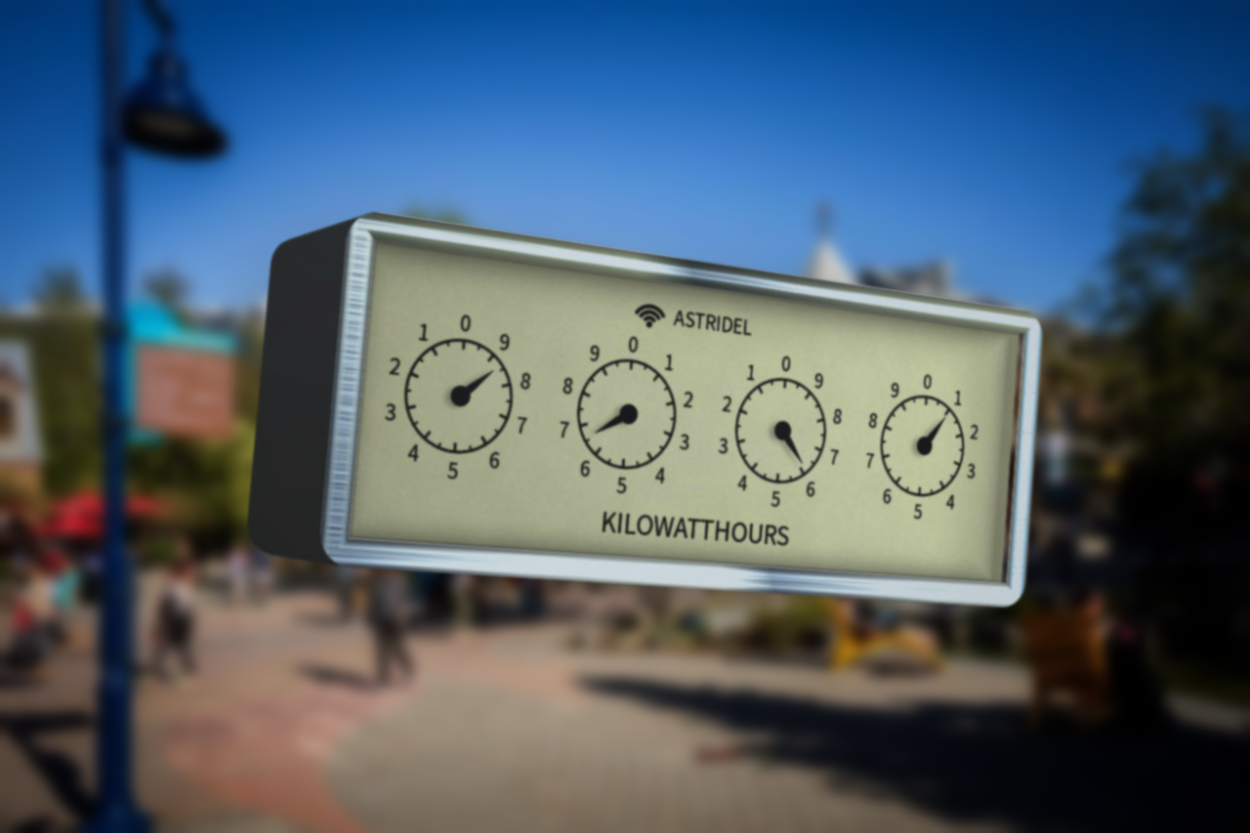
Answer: 8661 kWh
